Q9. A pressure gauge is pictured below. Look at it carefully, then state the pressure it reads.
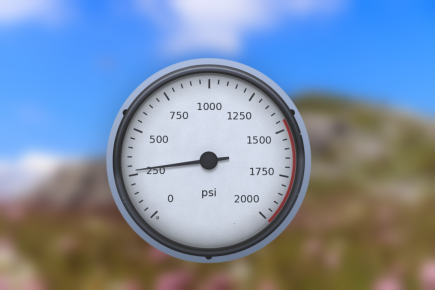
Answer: 275 psi
